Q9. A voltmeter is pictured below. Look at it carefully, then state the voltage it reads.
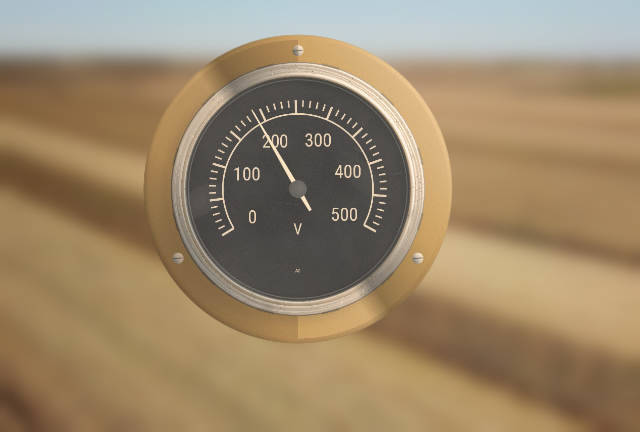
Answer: 190 V
